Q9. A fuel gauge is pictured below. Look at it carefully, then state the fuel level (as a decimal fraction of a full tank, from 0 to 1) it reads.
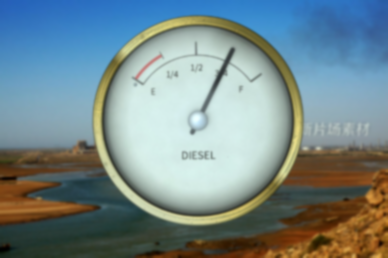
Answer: 0.75
